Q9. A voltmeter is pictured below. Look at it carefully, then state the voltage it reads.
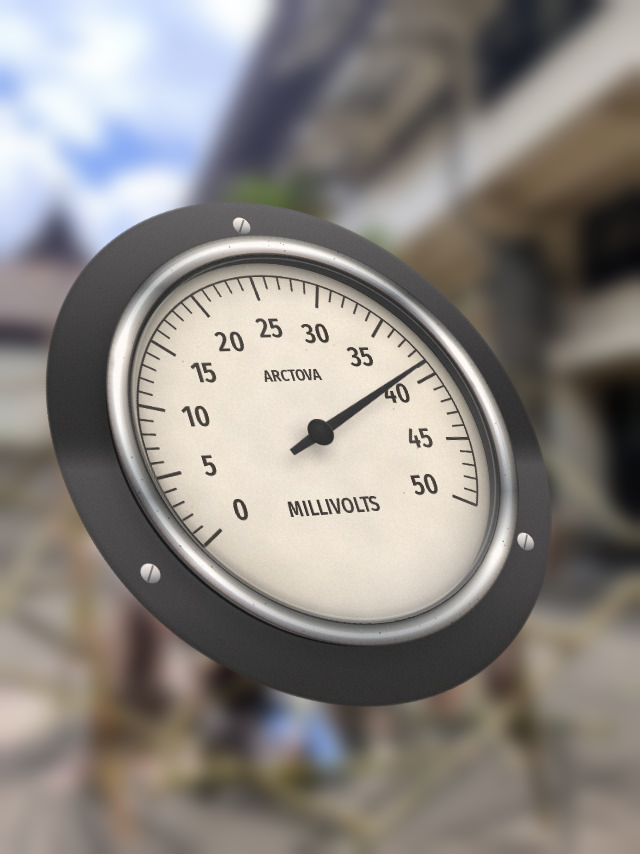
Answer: 39 mV
